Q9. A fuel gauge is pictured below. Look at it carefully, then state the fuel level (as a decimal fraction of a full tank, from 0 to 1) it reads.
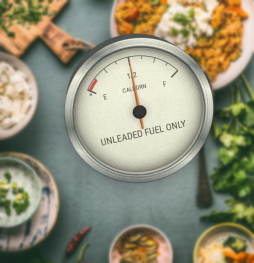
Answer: 0.5
